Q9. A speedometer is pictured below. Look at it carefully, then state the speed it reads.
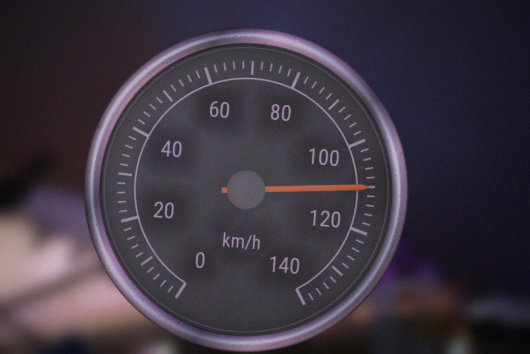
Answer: 110 km/h
